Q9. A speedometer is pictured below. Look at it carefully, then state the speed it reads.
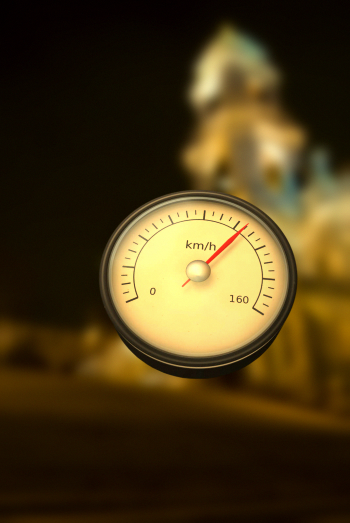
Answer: 105 km/h
